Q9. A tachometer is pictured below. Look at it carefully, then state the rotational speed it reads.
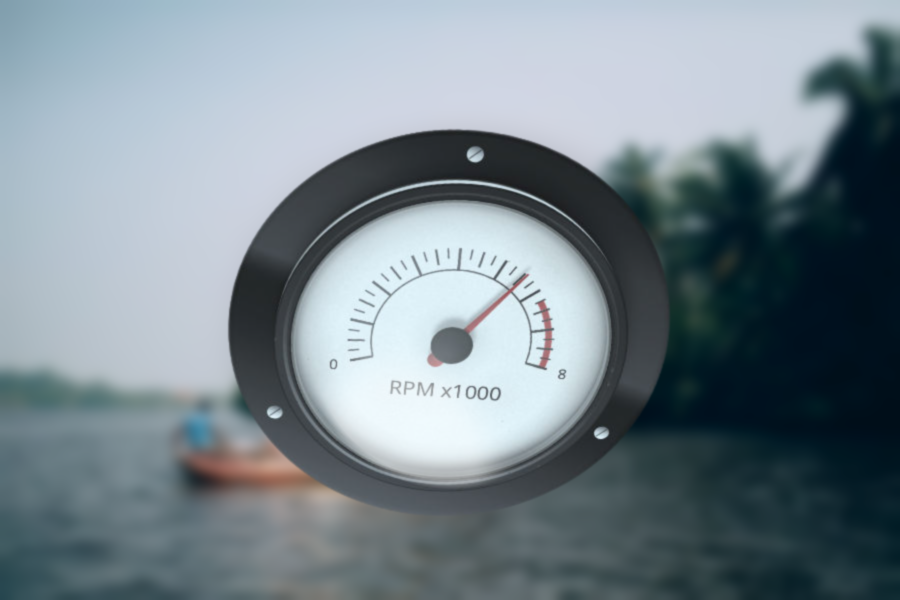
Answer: 5500 rpm
